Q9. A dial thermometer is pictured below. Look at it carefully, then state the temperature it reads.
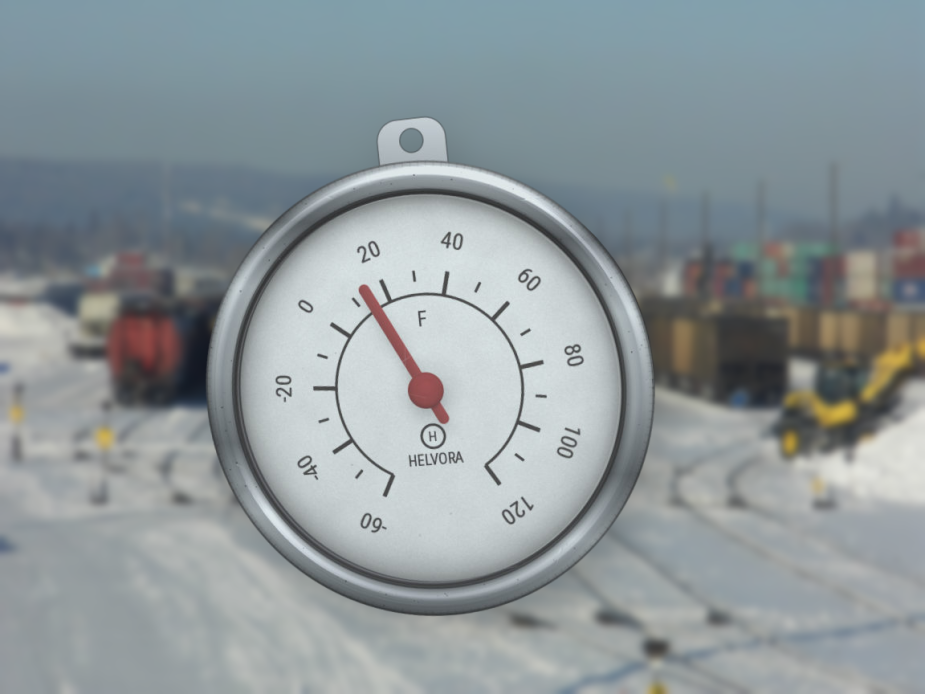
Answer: 15 °F
